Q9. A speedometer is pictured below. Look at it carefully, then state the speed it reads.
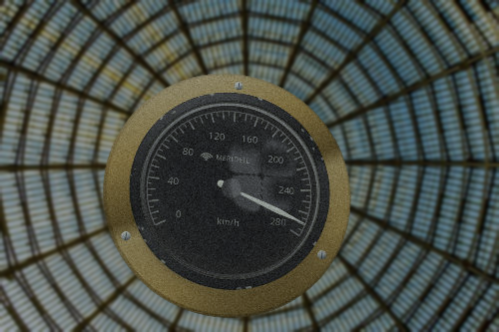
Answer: 270 km/h
